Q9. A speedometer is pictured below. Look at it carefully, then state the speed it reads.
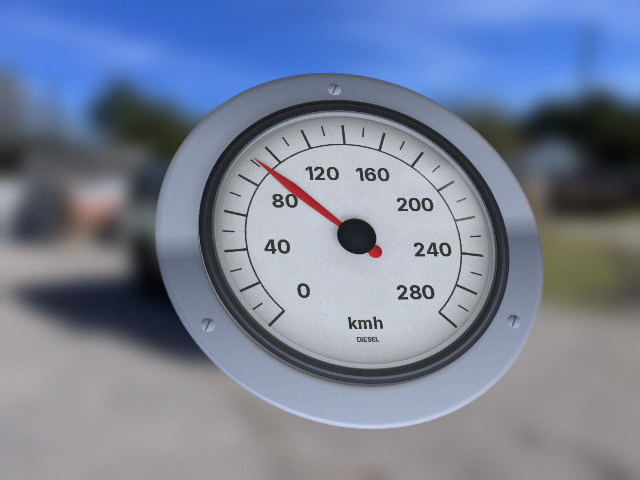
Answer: 90 km/h
